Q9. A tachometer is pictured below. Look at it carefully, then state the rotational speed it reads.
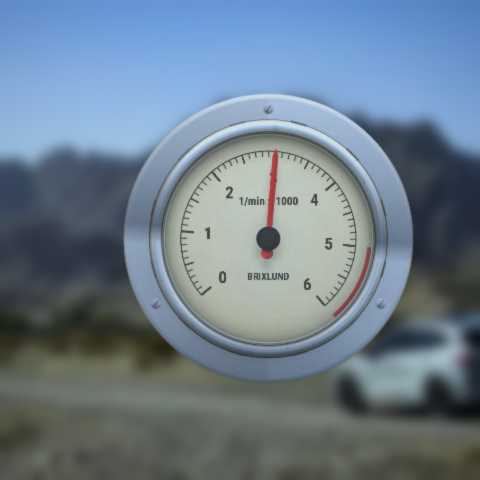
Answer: 3000 rpm
